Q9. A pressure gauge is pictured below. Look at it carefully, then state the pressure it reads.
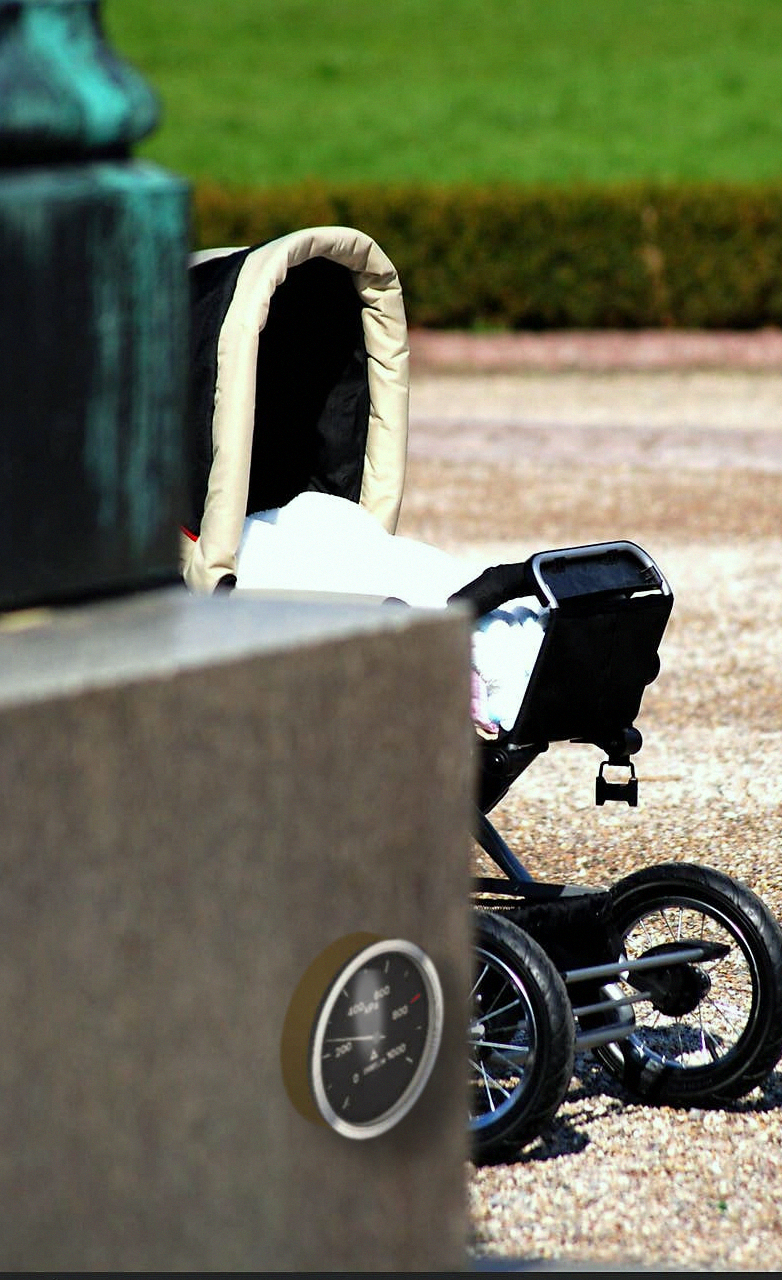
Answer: 250 kPa
